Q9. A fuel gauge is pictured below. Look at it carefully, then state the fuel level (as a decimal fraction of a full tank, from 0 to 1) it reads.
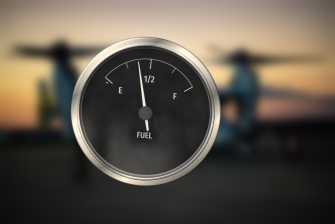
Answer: 0.375
